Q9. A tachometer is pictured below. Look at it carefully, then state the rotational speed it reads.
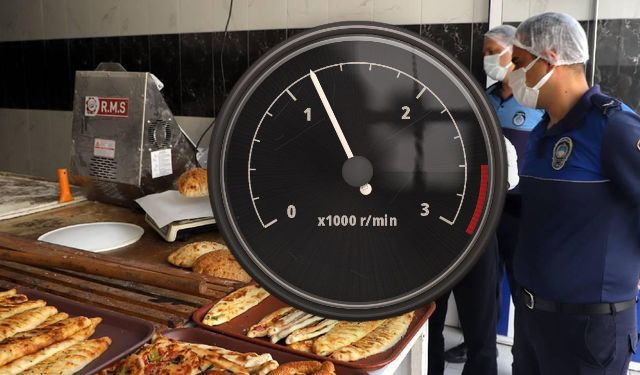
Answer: 1200 rpm
